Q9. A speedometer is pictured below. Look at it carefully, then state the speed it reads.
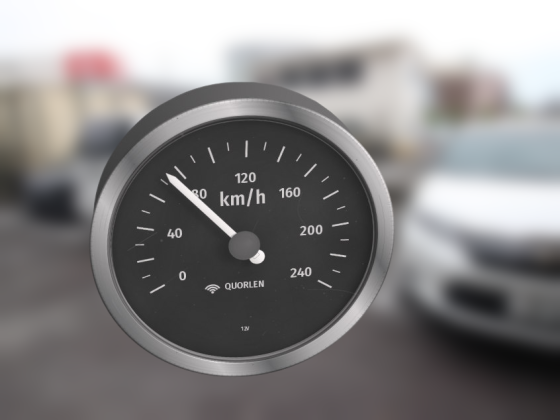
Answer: 75 km/h
